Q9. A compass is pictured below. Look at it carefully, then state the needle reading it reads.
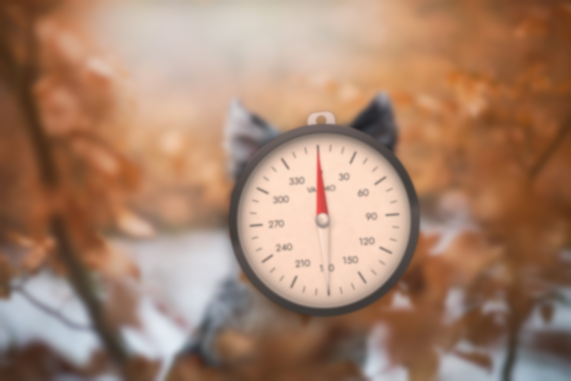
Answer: 0 °
